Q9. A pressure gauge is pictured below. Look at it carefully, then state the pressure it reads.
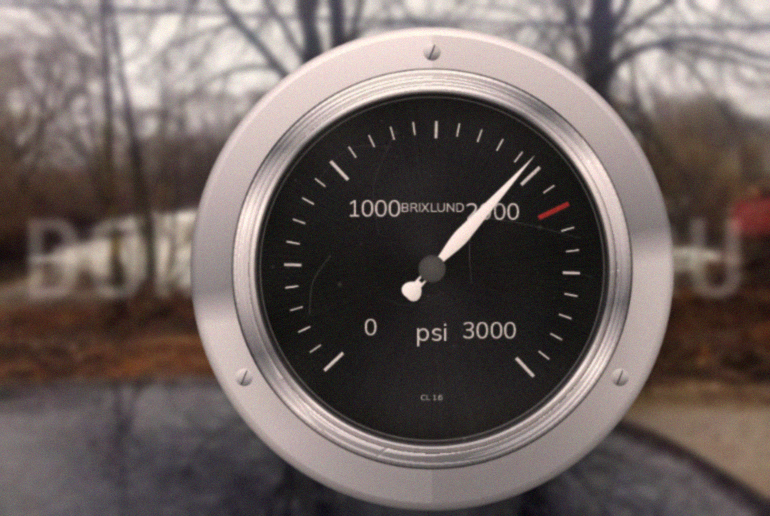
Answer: 1950 psi
